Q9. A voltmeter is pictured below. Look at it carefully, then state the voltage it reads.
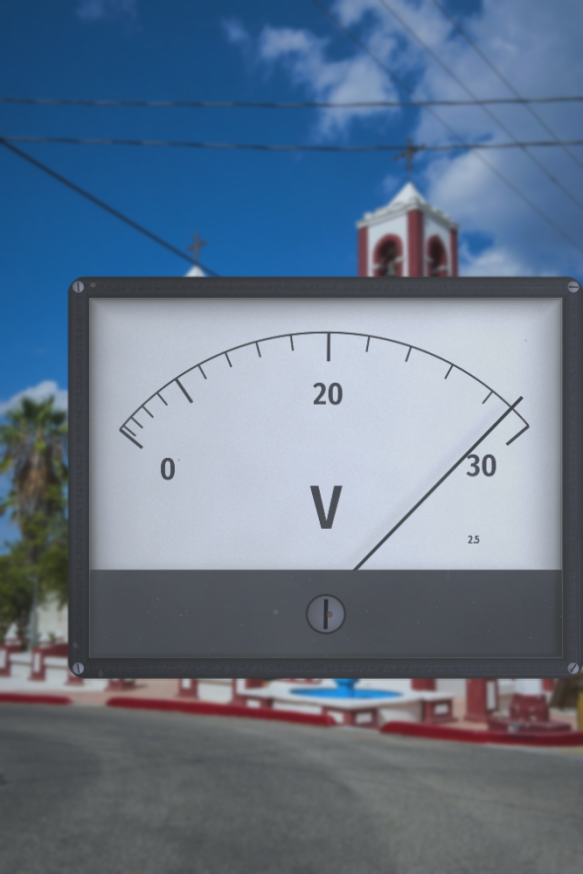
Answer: 29 V
